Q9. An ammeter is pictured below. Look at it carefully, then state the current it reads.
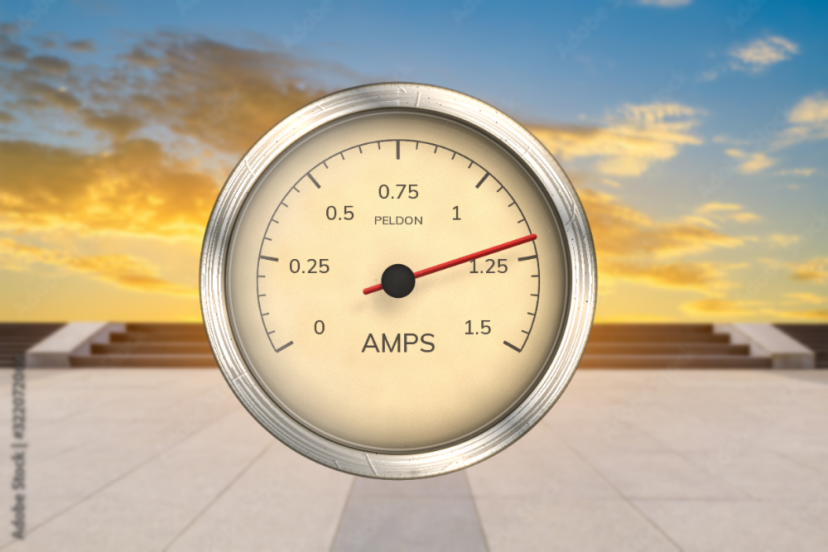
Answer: 1.2 A
